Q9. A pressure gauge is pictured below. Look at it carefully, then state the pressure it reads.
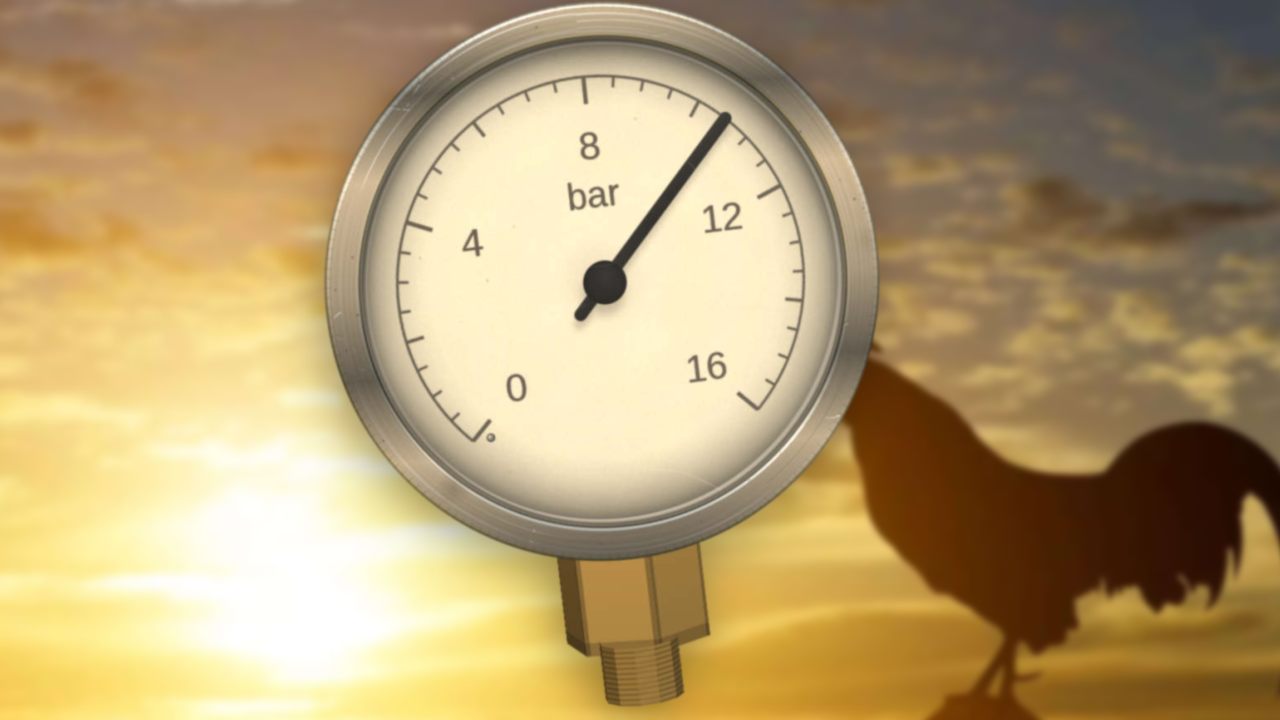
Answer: 10.5 bar
